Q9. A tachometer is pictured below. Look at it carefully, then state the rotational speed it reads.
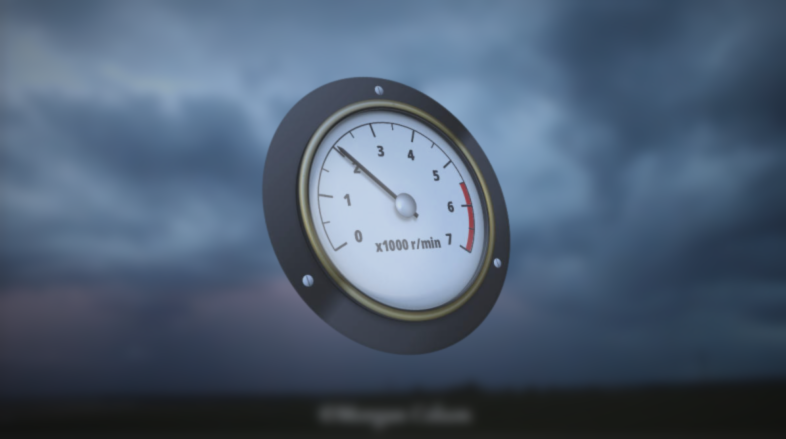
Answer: 2000 rpm
